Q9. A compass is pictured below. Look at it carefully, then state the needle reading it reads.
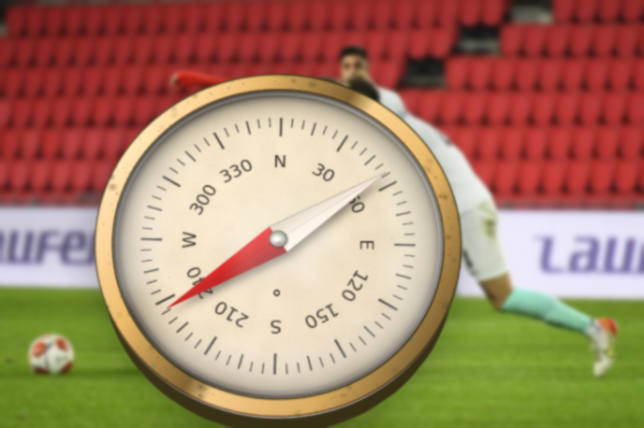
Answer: 235 °
